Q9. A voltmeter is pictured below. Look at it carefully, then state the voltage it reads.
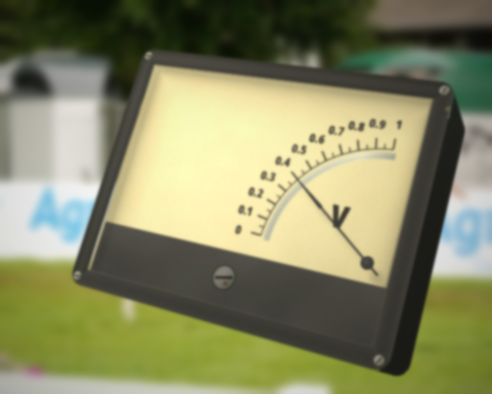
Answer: 0.4 V
